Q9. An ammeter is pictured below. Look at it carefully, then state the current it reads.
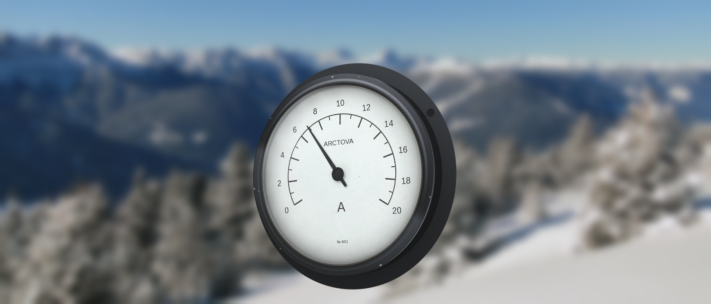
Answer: 7 A
